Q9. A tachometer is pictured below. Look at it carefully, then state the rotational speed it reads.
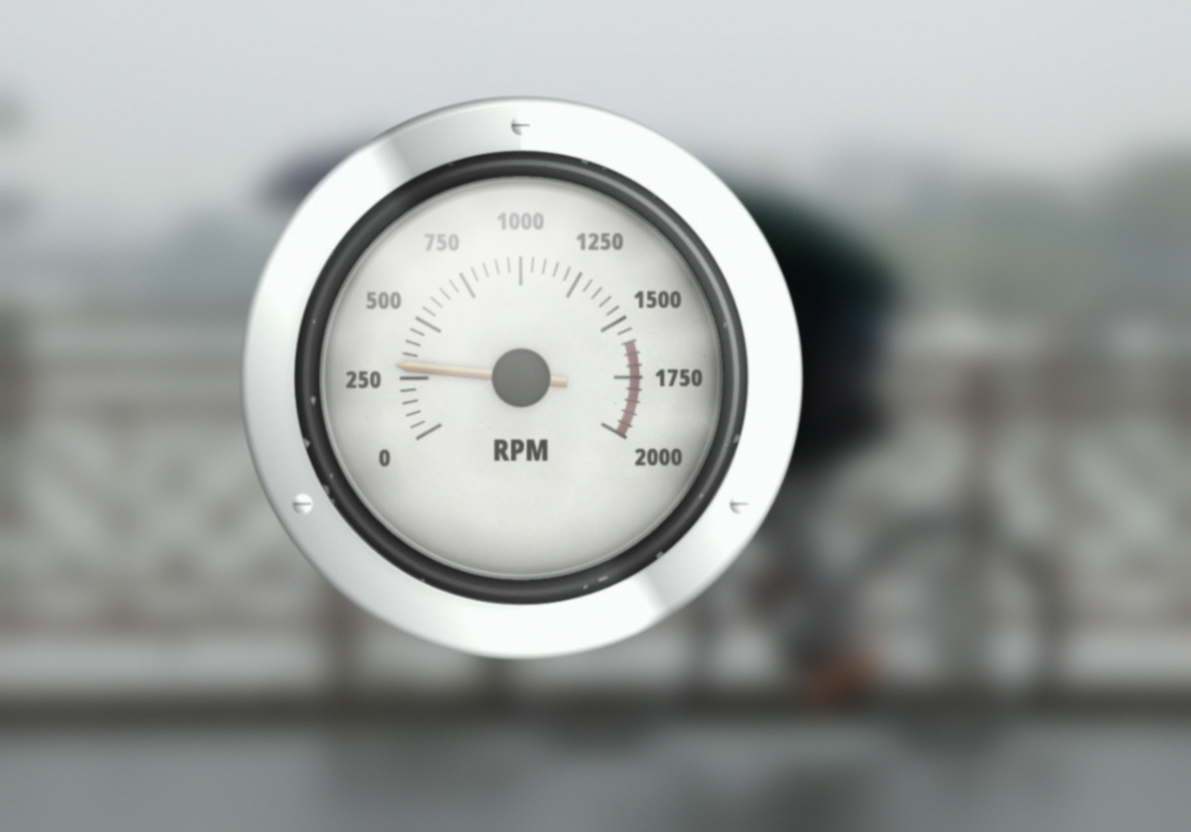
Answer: 300 rpm
